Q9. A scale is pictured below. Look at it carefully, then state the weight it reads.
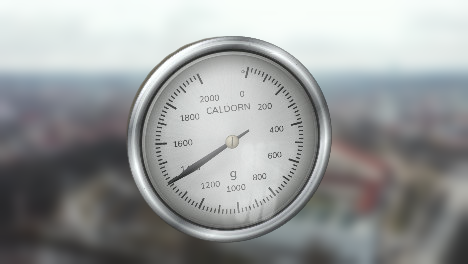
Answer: 1400 g
